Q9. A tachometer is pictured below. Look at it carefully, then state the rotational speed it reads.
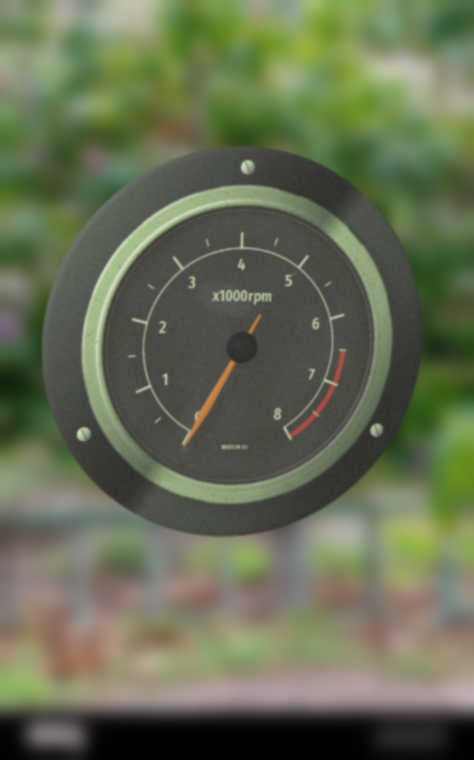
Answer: 0 rpm
